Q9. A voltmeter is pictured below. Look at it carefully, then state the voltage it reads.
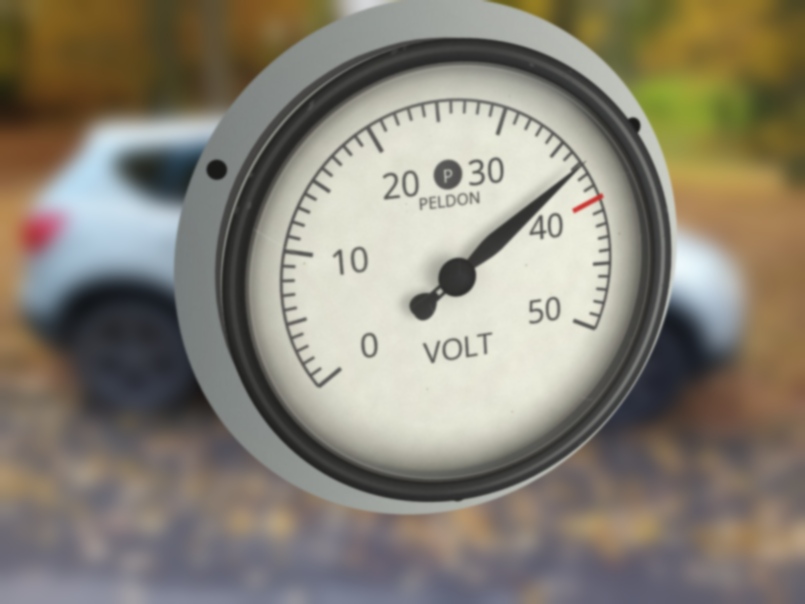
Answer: 37 V
